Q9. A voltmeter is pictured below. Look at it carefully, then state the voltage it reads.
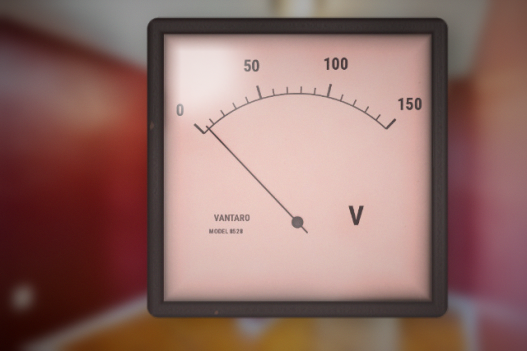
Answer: 5 V
